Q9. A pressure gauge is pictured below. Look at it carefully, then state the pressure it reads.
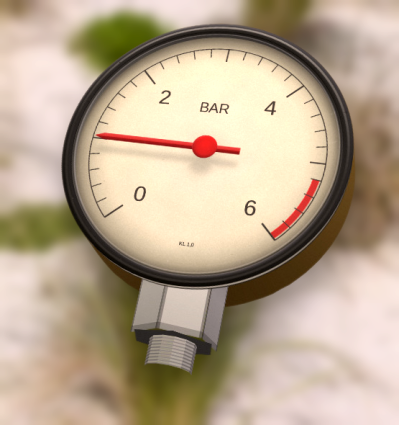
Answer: 1 bar
